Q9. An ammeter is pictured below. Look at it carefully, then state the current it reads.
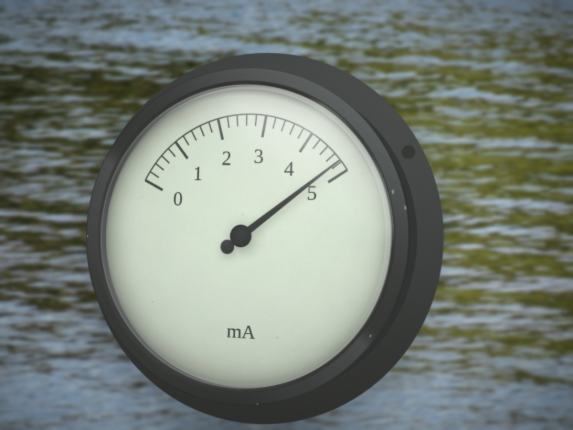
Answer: 4.8 mA
